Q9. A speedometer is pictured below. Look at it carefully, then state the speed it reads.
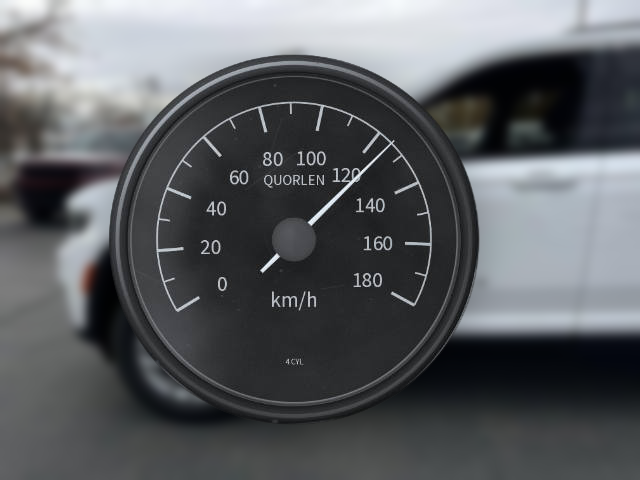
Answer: 125 km/h
